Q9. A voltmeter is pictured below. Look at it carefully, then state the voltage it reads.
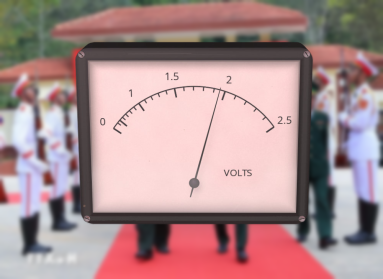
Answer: 1.95 V
